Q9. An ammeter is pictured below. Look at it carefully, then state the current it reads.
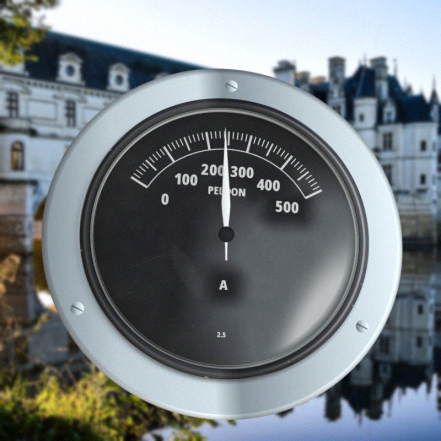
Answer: 240 A
